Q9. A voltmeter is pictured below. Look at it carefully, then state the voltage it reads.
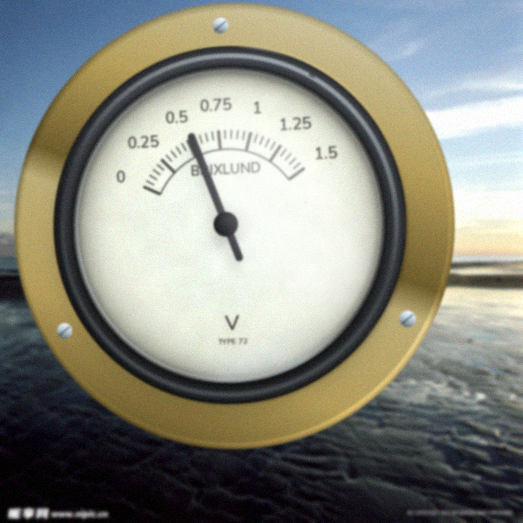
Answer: 0.55 V
